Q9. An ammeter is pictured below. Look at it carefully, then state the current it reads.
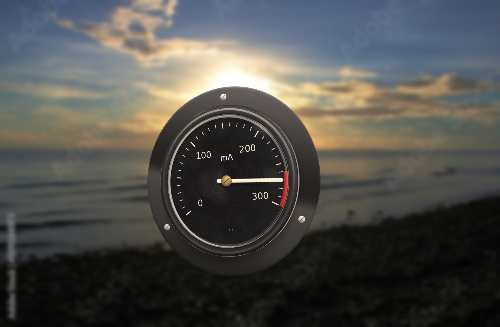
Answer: 270 mA
